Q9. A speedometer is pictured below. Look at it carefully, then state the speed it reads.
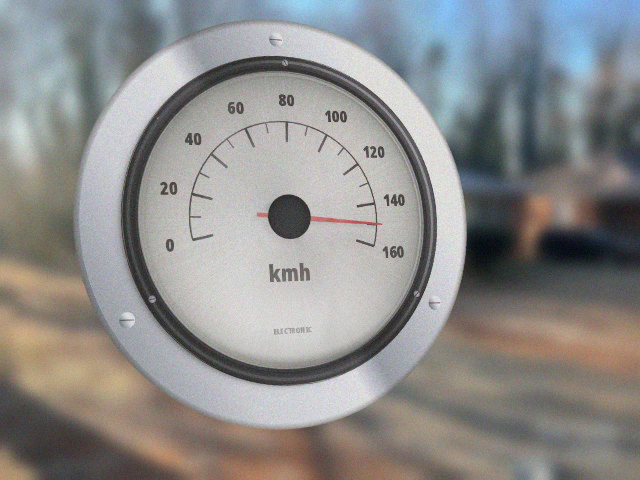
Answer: 150 km/h
